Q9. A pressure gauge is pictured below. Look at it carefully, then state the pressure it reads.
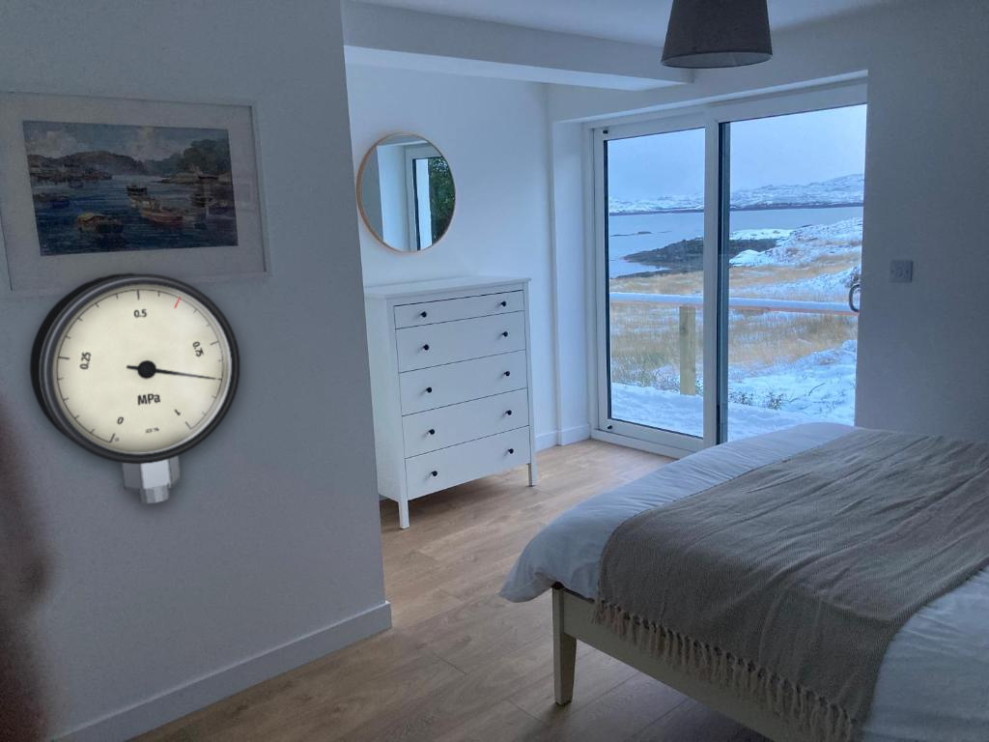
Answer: 0.85 MPa
